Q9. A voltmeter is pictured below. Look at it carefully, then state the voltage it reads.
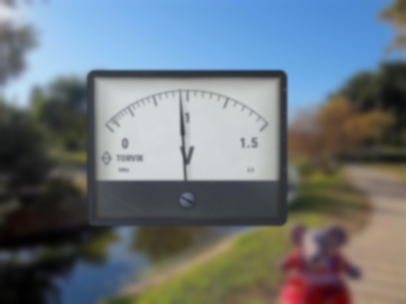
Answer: 0.95 V
